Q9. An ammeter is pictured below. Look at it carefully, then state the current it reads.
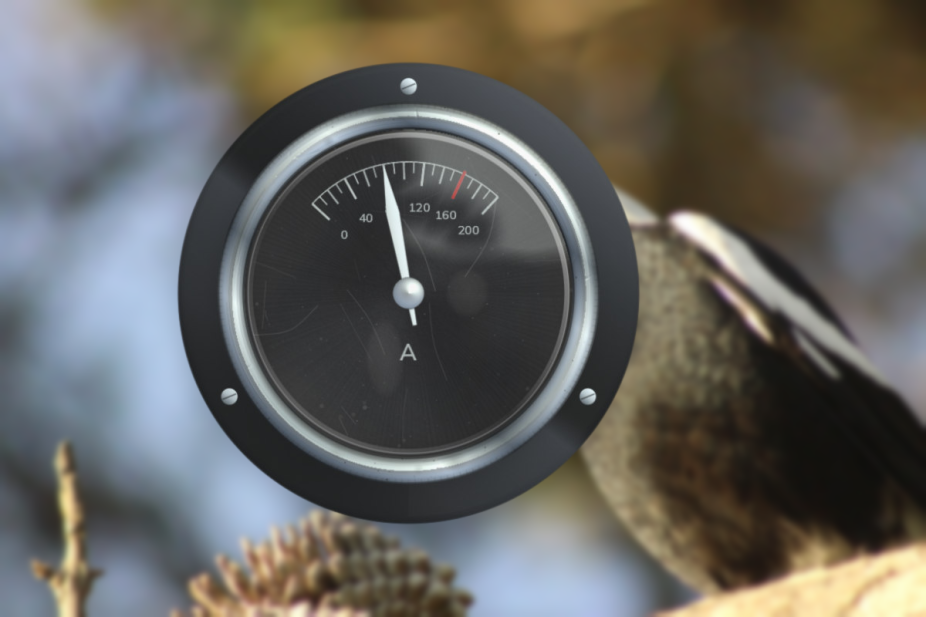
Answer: 80 A
